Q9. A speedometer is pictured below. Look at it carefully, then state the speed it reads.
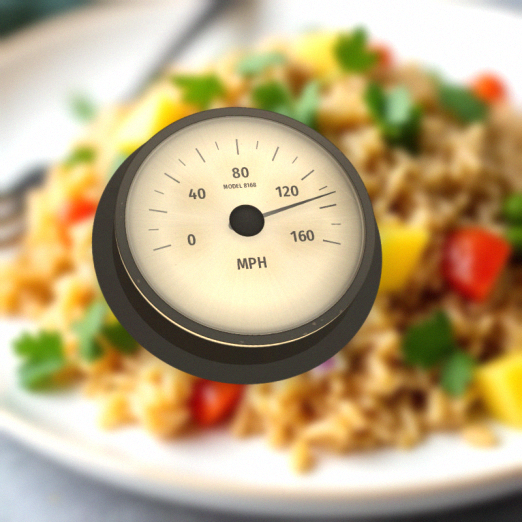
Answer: 135 mph
